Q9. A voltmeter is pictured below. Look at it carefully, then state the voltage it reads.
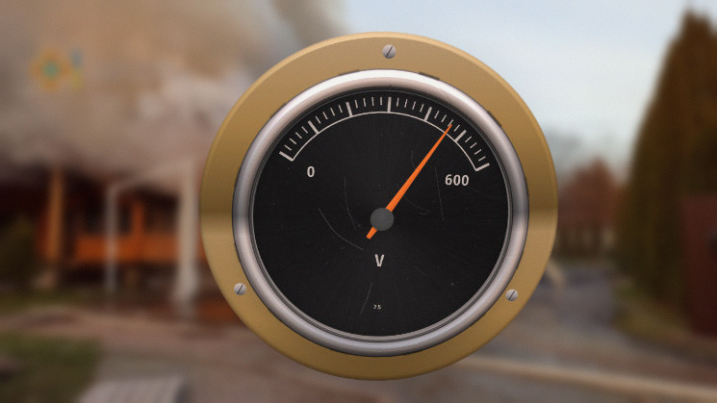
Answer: 460 V
